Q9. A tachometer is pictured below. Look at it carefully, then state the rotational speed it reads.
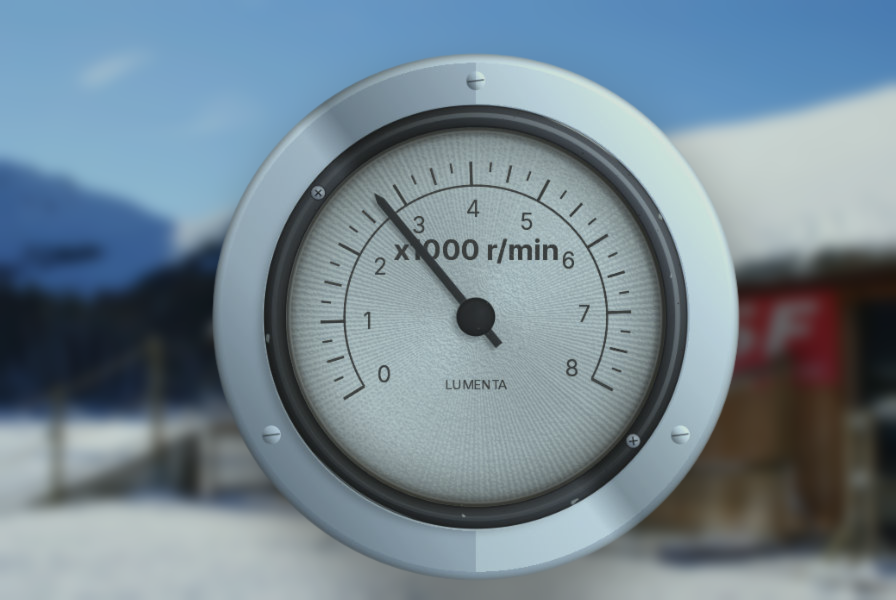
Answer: 2750 rpm
